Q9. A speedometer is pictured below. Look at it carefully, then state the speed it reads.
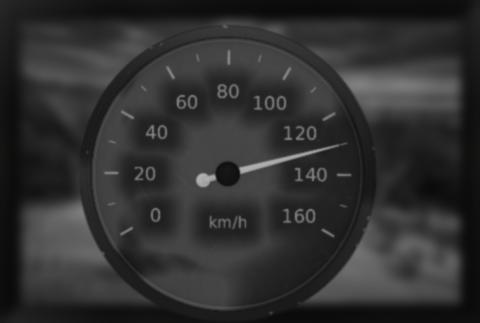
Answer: 130 km/h
